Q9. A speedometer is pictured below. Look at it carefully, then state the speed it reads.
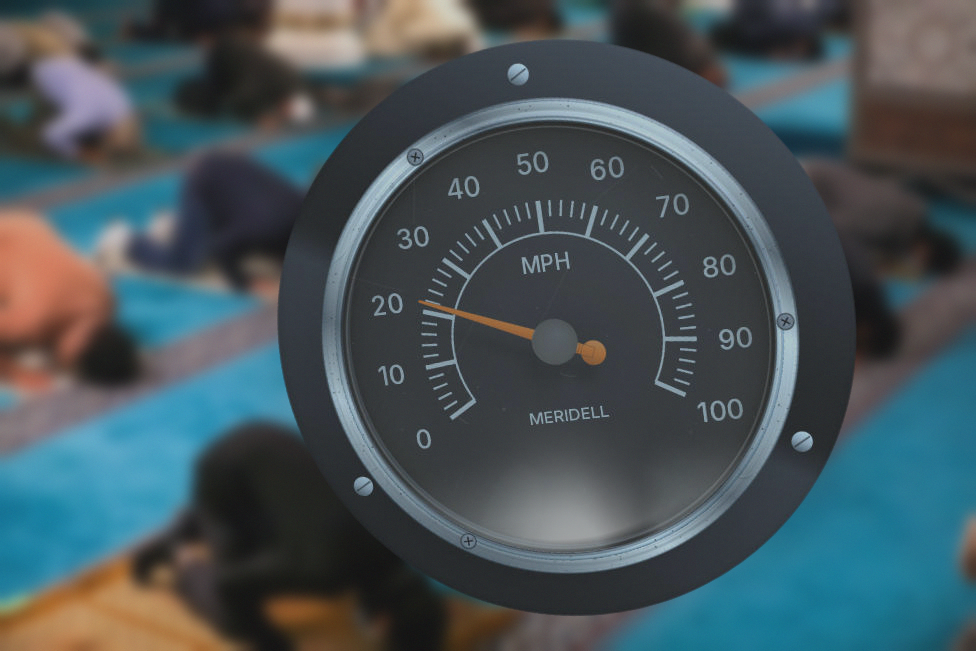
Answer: 22 mph
